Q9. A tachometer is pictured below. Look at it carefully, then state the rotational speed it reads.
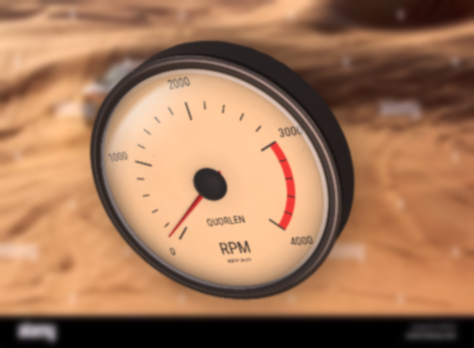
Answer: 100 rpm
